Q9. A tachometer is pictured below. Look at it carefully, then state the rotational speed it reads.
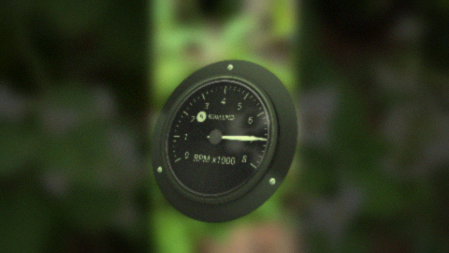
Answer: 7000 rpm
